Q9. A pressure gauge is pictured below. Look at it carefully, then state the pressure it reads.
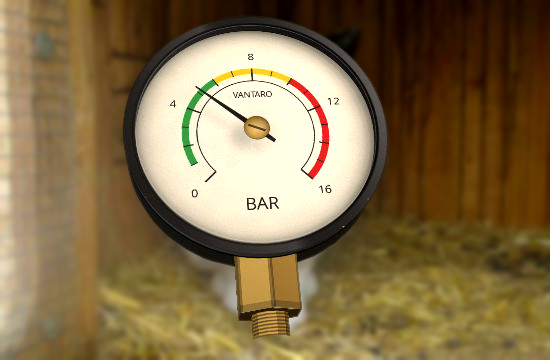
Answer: 5 bar
